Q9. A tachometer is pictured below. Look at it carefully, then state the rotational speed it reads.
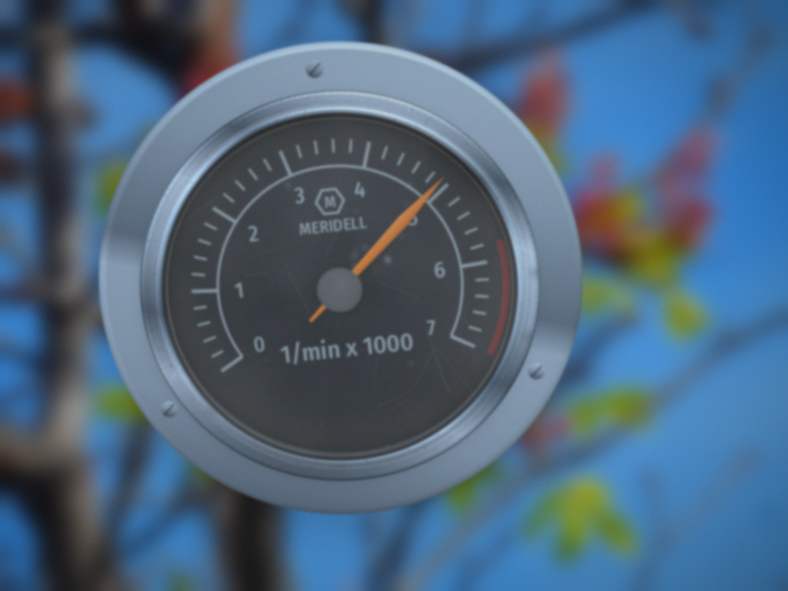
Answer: 4900 rpm
